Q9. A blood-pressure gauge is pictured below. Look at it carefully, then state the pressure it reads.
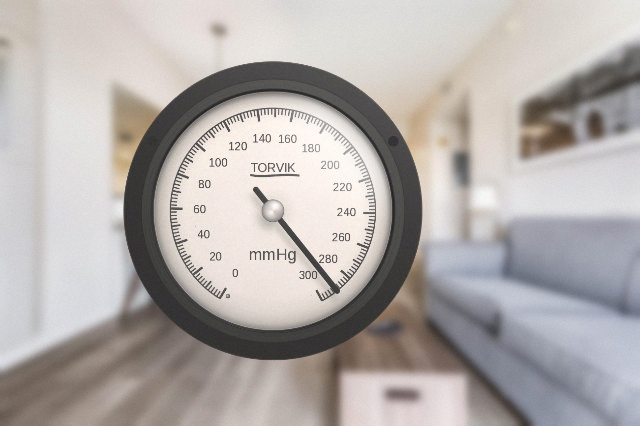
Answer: 290 mmHg
